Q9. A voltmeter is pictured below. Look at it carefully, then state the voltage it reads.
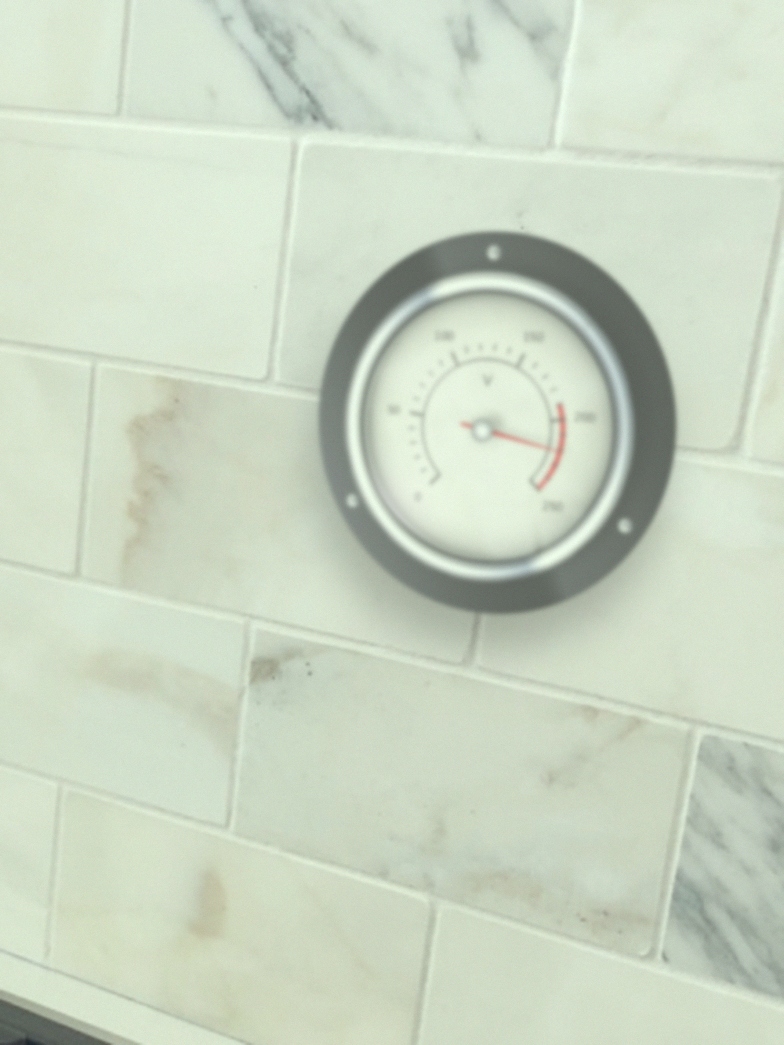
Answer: 220 V
